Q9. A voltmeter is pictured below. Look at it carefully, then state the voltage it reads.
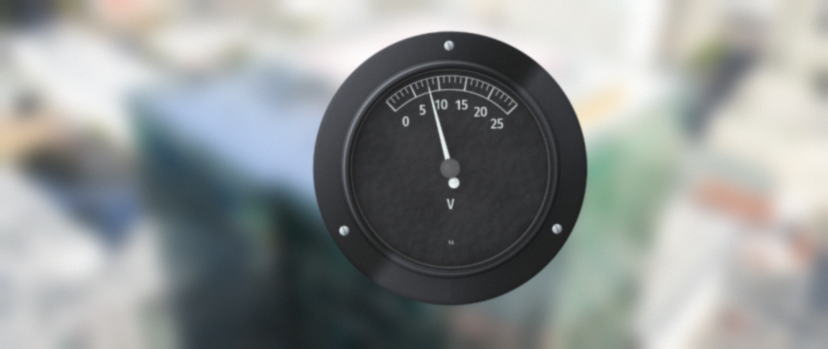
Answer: 8 V
